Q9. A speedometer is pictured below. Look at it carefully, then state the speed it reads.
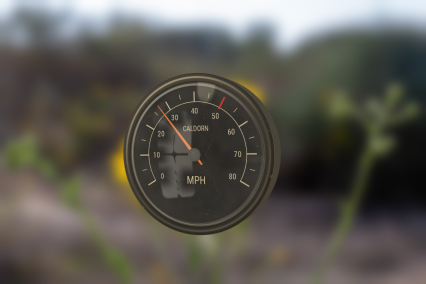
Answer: 27.5 mph
